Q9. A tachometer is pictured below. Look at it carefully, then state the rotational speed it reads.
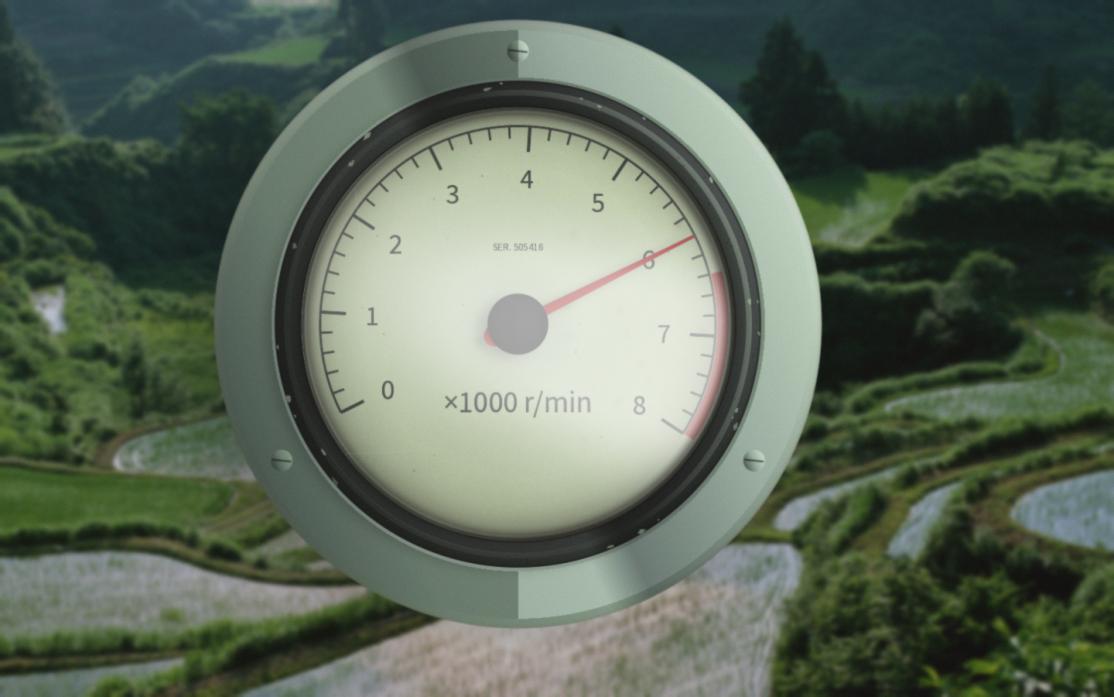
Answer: 6000 rpm
